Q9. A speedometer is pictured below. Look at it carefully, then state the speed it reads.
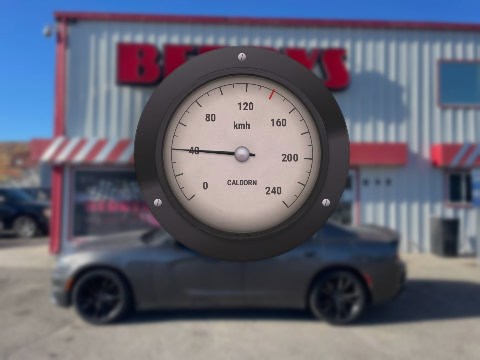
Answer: 40 km/h
